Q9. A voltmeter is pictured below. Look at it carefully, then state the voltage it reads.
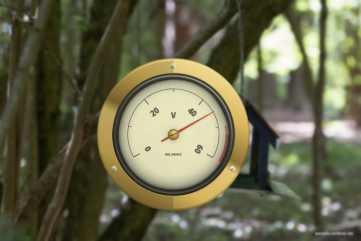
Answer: 45 V
